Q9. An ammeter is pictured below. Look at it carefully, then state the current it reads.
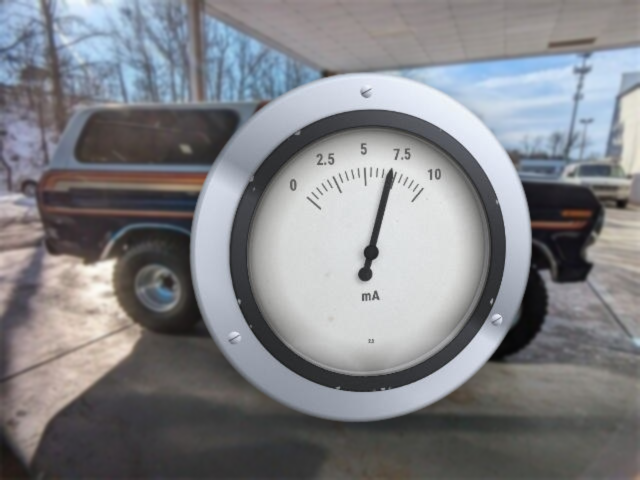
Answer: 7 mA
